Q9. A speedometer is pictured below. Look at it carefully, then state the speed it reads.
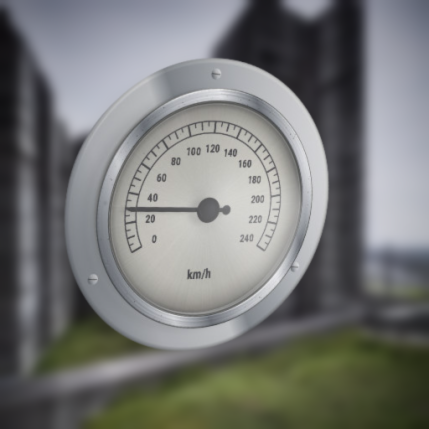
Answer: 30 km/h
